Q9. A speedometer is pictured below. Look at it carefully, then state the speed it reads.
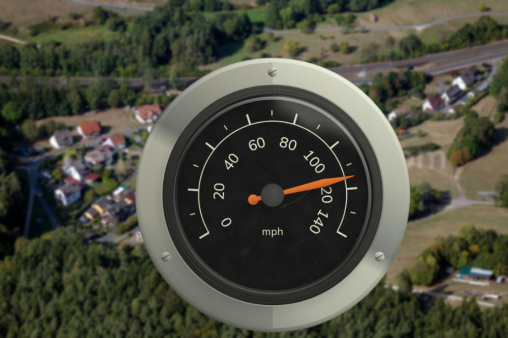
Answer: 115 mph
